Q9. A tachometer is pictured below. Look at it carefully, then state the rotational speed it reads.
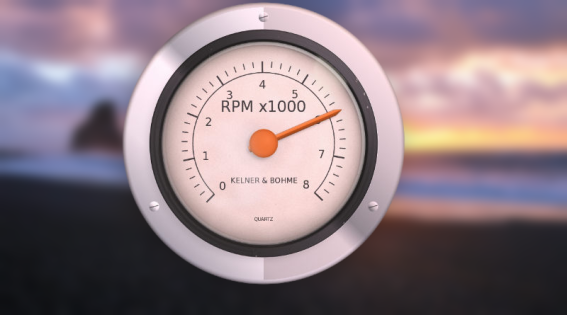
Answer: 6000 rpm
